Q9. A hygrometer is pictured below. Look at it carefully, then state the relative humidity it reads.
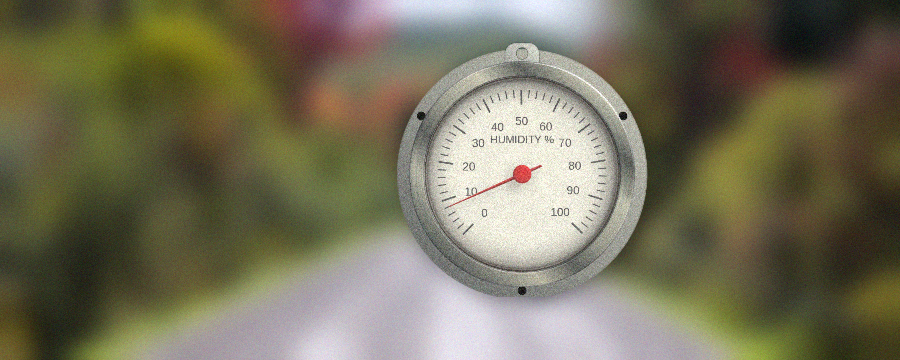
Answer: 8 %
